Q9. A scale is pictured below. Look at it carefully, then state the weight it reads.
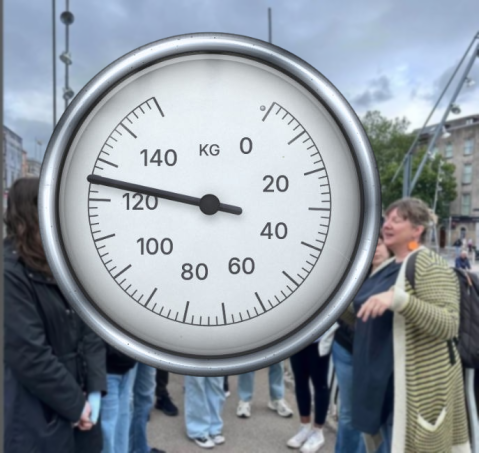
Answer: 125 kg
